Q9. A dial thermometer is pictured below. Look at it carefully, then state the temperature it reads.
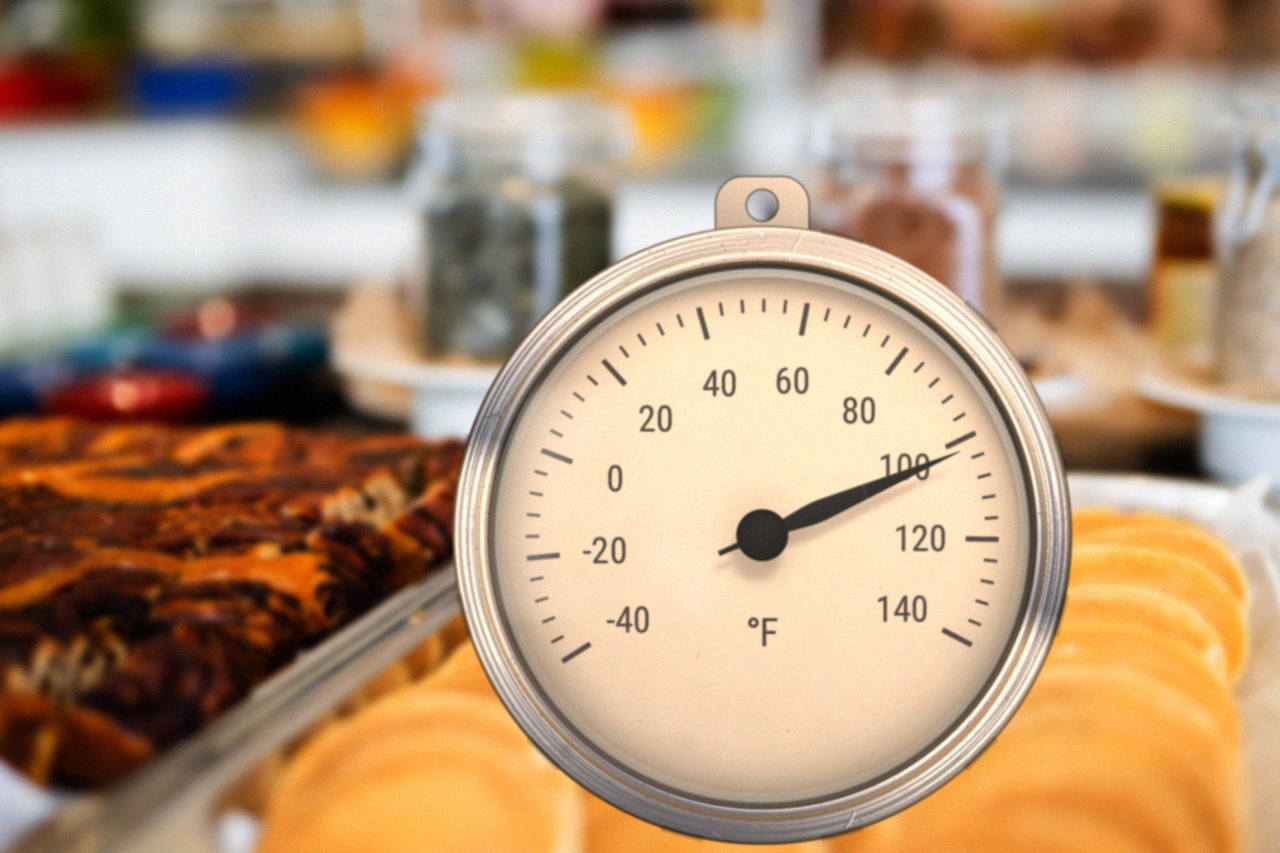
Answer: 102 °F
